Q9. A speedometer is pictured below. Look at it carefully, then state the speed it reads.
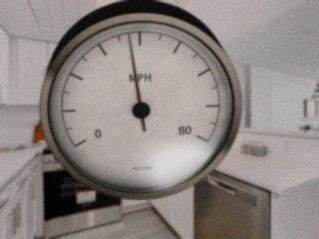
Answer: 37.5 mph
